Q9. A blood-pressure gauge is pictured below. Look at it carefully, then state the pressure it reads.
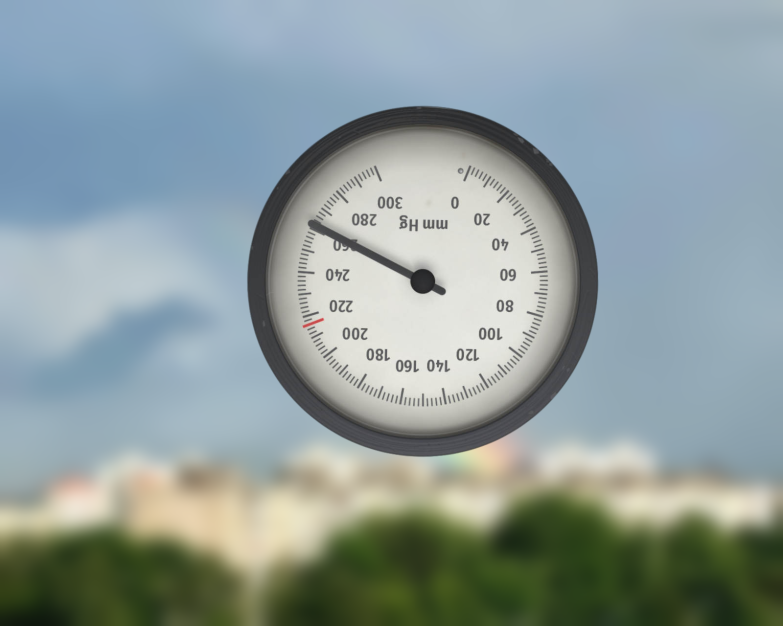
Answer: 262 mmHg
